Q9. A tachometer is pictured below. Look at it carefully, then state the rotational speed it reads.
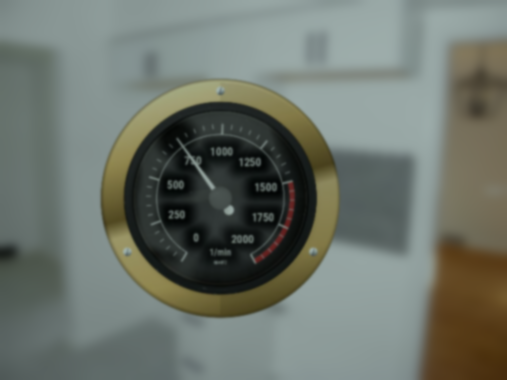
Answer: 750 rpm
